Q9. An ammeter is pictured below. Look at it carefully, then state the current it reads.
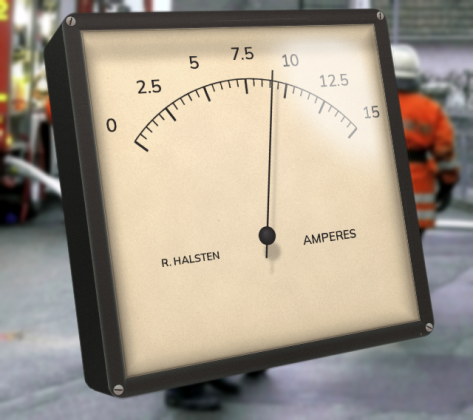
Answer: 9 A
